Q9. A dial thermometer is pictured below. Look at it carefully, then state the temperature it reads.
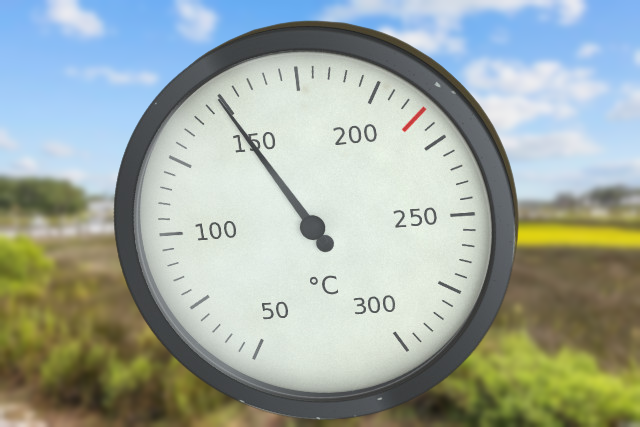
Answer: 150 °C
